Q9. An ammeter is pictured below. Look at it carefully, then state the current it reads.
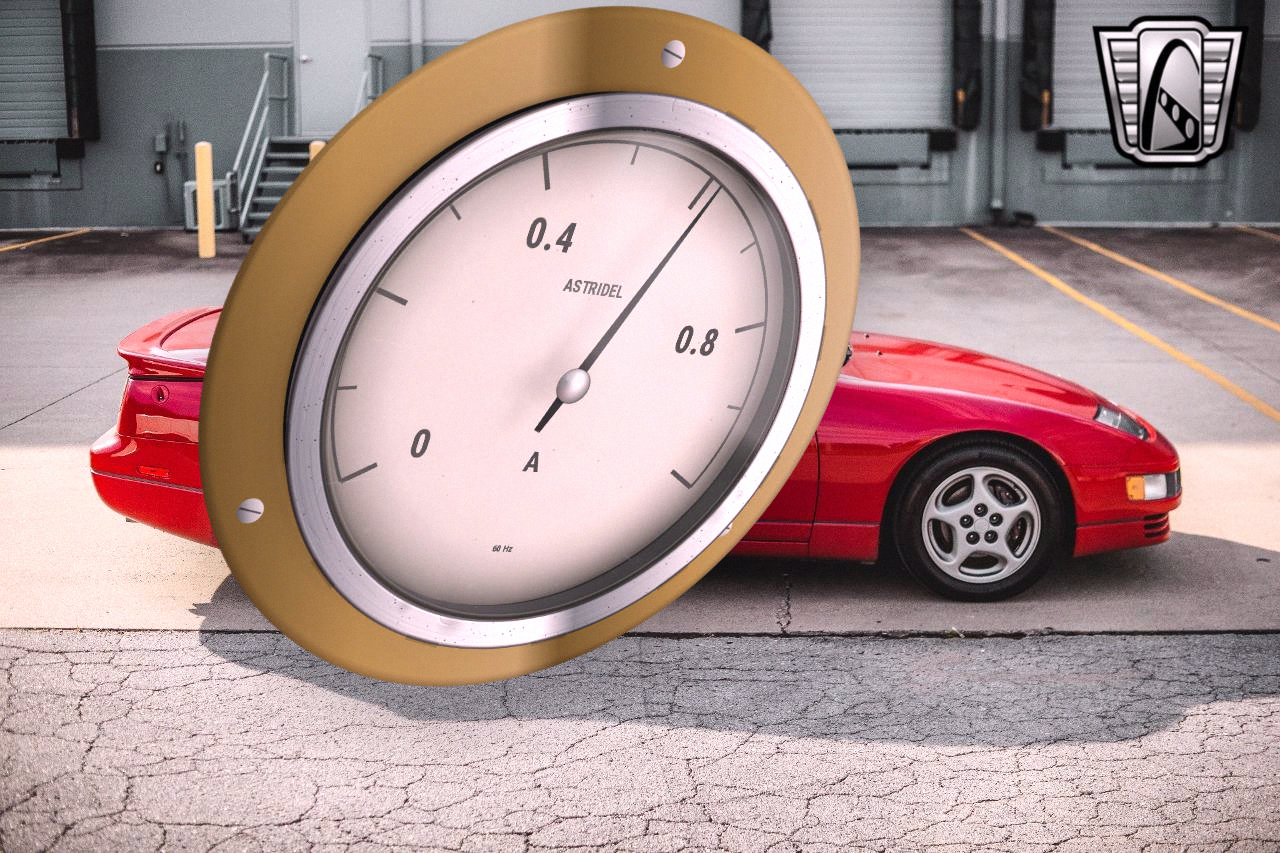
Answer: 0.6 A
